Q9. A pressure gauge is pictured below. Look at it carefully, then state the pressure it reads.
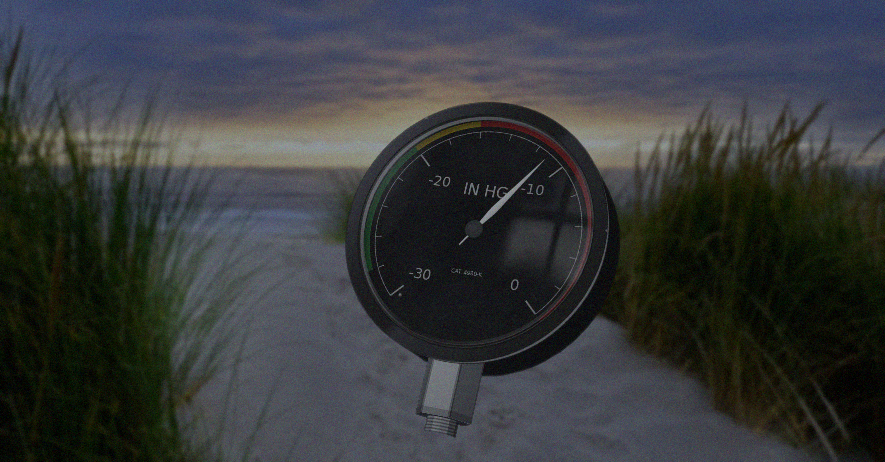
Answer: -11 inHg
